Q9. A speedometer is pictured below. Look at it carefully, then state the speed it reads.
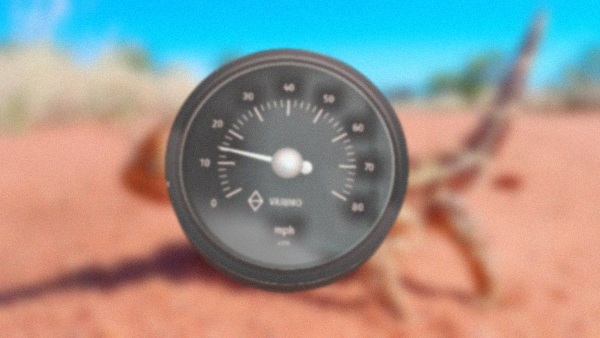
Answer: 14 mph
